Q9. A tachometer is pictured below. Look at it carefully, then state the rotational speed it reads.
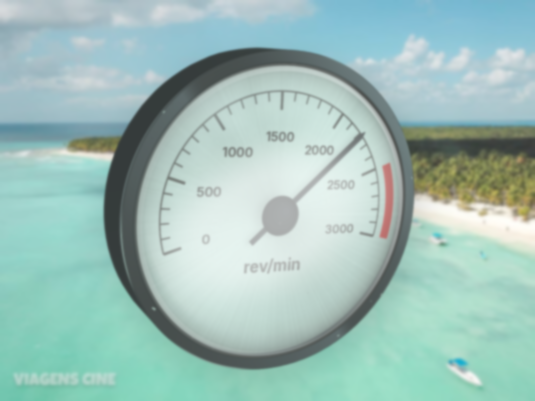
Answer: 2200 rpm
